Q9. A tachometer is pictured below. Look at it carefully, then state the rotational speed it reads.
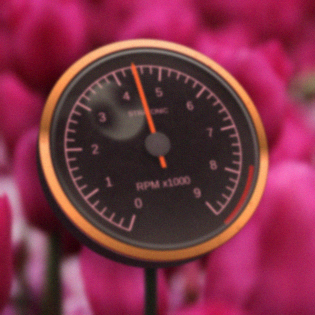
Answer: 4400 rpm
